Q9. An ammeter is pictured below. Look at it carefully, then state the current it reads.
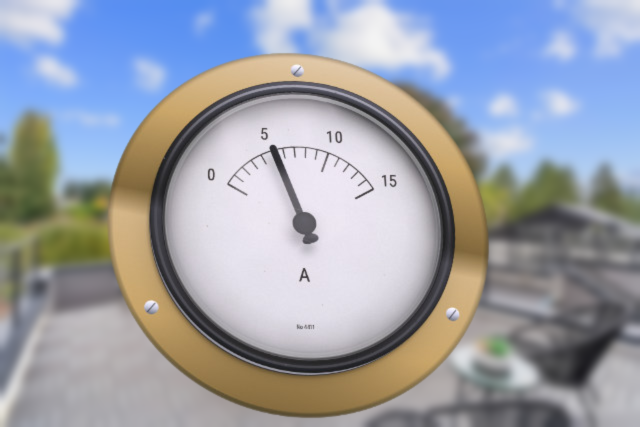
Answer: 5 A
